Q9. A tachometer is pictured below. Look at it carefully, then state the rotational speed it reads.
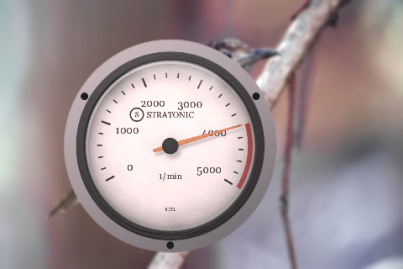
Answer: 4000 rpm
